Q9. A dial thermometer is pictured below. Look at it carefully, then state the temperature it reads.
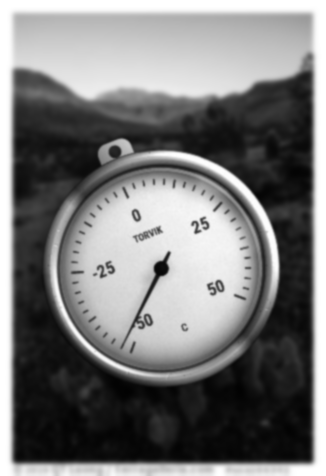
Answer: -47.5 °C
